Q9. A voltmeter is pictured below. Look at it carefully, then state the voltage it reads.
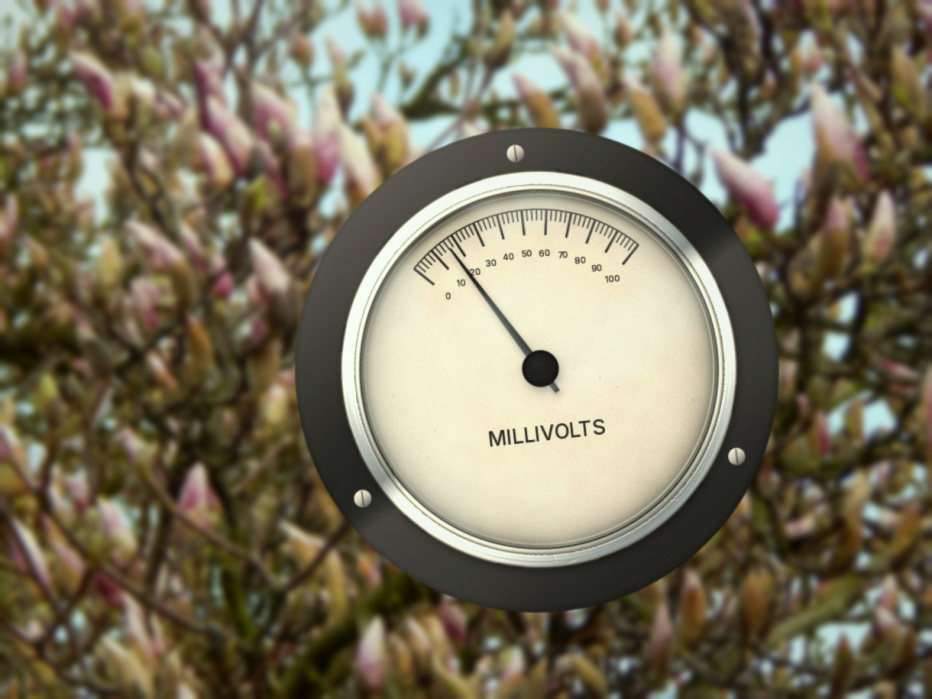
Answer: 16 mV
